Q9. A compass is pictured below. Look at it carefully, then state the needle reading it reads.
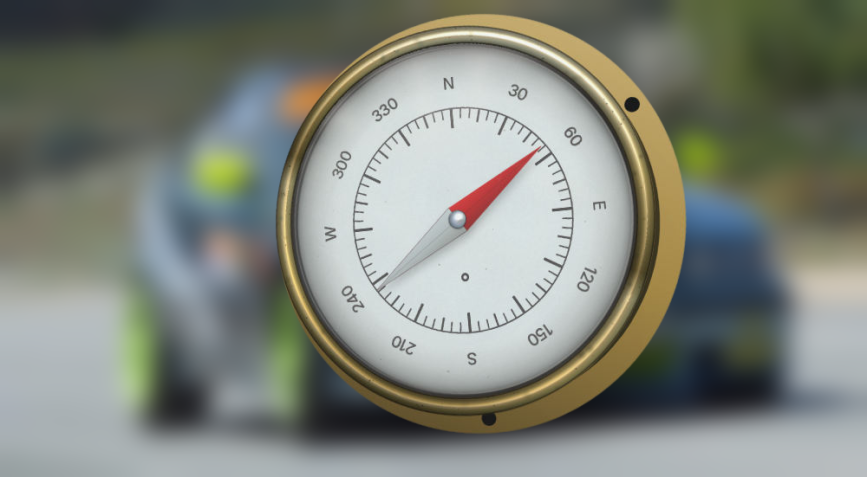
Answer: 55 °
